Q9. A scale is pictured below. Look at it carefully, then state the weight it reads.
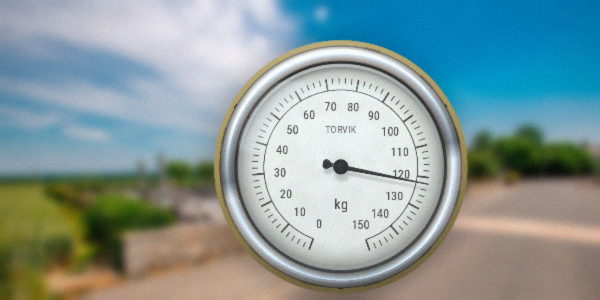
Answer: 122 kg
